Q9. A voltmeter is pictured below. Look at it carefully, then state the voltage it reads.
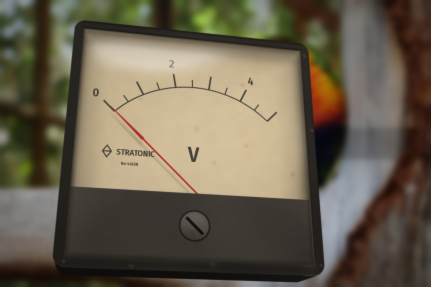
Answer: 0 V
